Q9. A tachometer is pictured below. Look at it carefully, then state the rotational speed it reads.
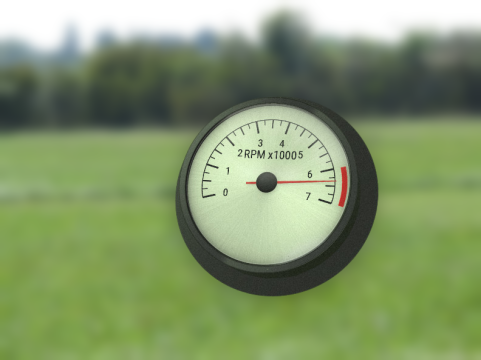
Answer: 6375 rpm
